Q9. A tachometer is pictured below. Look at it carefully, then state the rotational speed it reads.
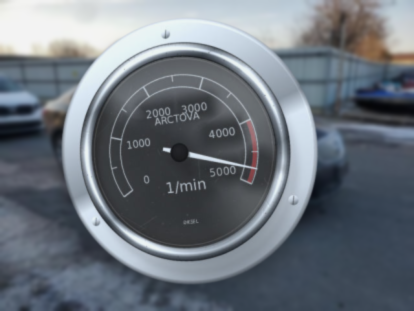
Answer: 4750 rpm
